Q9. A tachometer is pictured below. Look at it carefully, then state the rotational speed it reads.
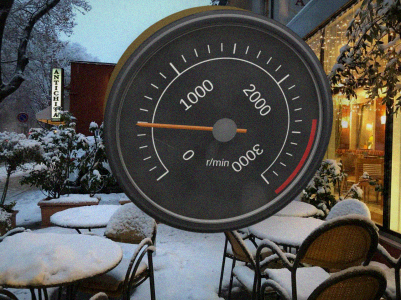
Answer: 500 rpm
